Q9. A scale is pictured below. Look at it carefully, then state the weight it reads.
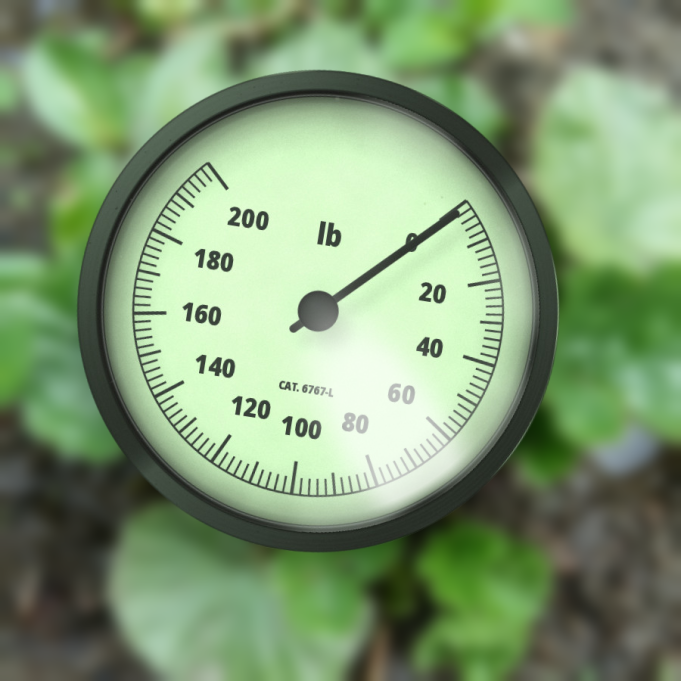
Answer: 1 lb
